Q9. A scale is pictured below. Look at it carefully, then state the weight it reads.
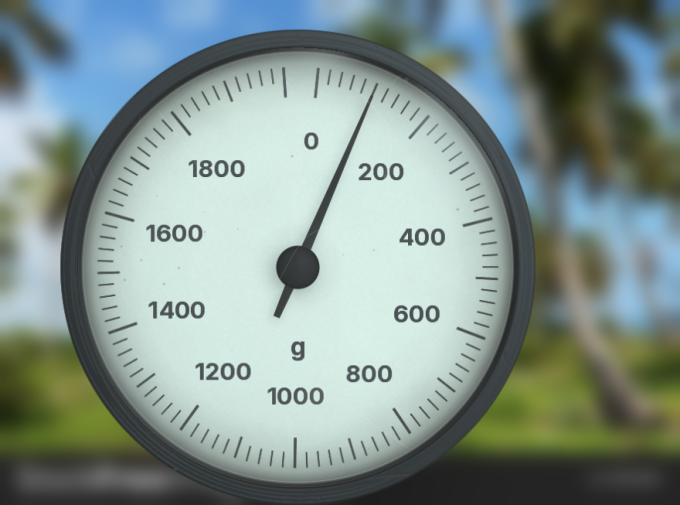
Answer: 100 g
